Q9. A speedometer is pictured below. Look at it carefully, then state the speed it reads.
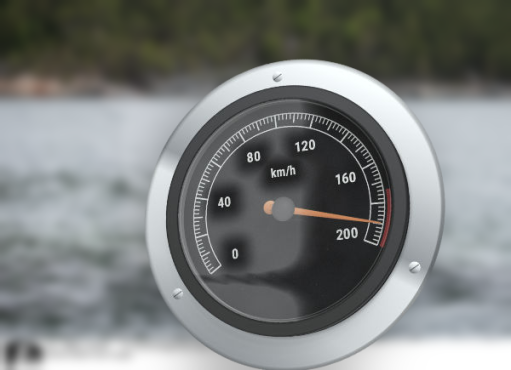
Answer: 190 km/h
